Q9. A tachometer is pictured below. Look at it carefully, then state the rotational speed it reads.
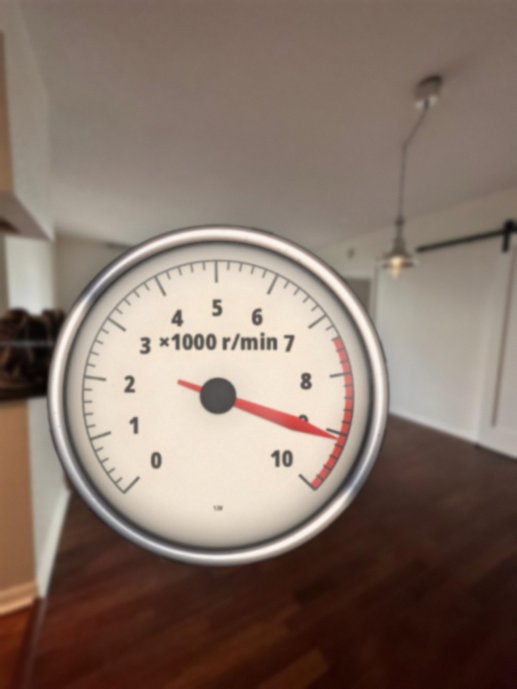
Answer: 9100 rpm
